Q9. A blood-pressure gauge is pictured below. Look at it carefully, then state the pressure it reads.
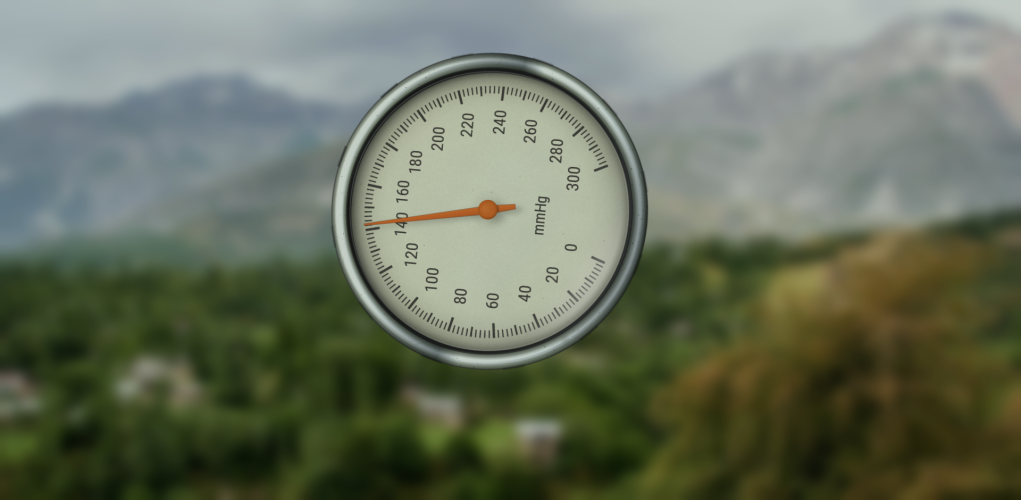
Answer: 142 mmHg
